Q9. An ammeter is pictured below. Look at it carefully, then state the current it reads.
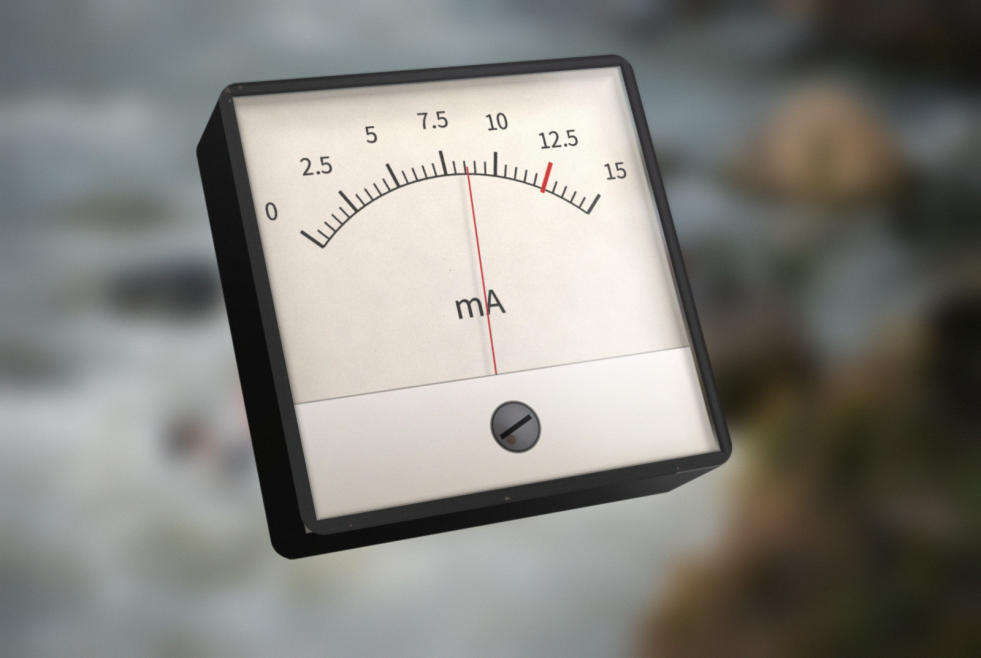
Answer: 8.5 mA
